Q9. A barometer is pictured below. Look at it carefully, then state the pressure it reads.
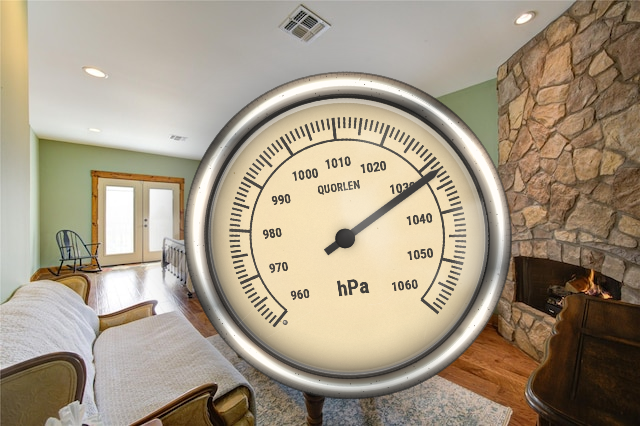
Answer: 1032 hPa
